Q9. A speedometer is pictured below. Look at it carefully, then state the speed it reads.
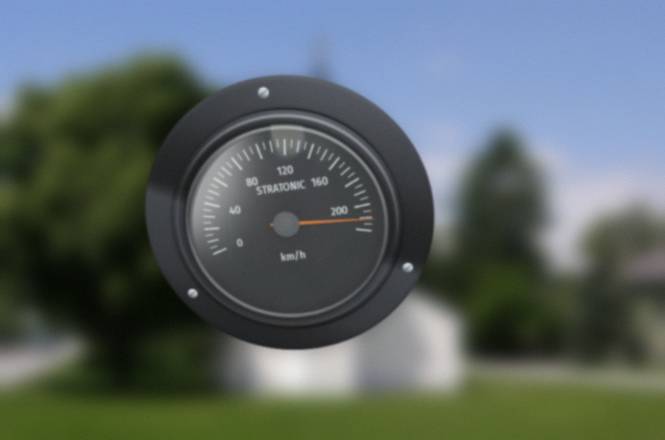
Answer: 210 km/h
